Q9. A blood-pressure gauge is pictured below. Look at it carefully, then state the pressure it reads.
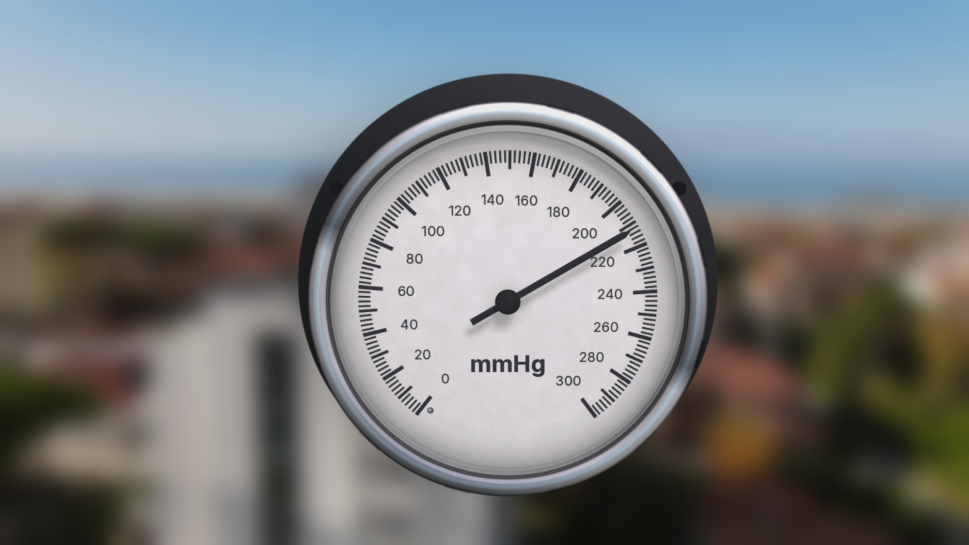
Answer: 212 mmHg
